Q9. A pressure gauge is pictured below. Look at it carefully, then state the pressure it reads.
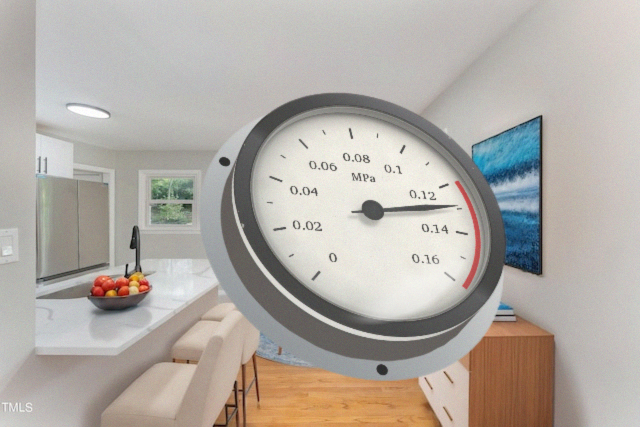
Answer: 0.13 MPa
